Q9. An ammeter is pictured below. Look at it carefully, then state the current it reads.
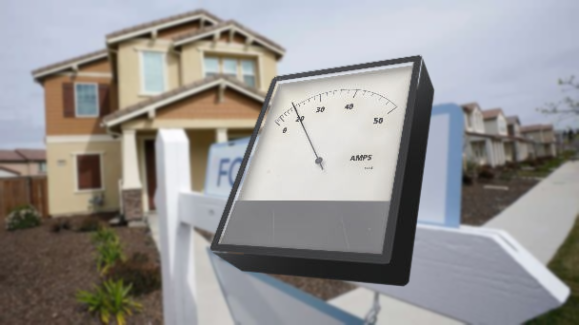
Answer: 20 A
